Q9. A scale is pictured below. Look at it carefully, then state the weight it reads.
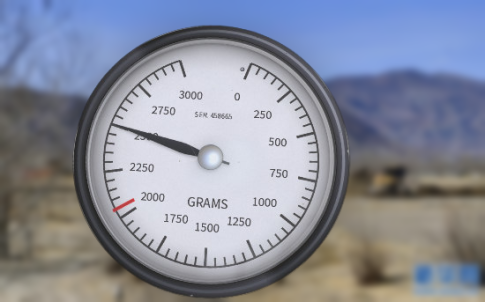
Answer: 2500 g
